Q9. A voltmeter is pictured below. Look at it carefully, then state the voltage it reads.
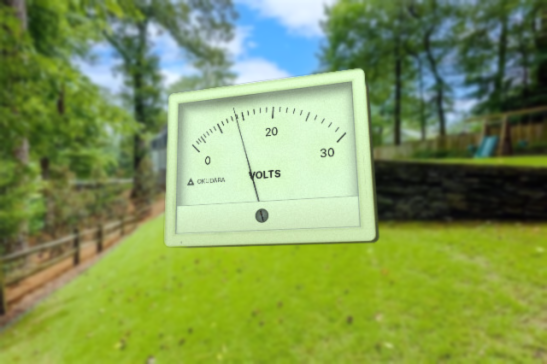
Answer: 14 V
